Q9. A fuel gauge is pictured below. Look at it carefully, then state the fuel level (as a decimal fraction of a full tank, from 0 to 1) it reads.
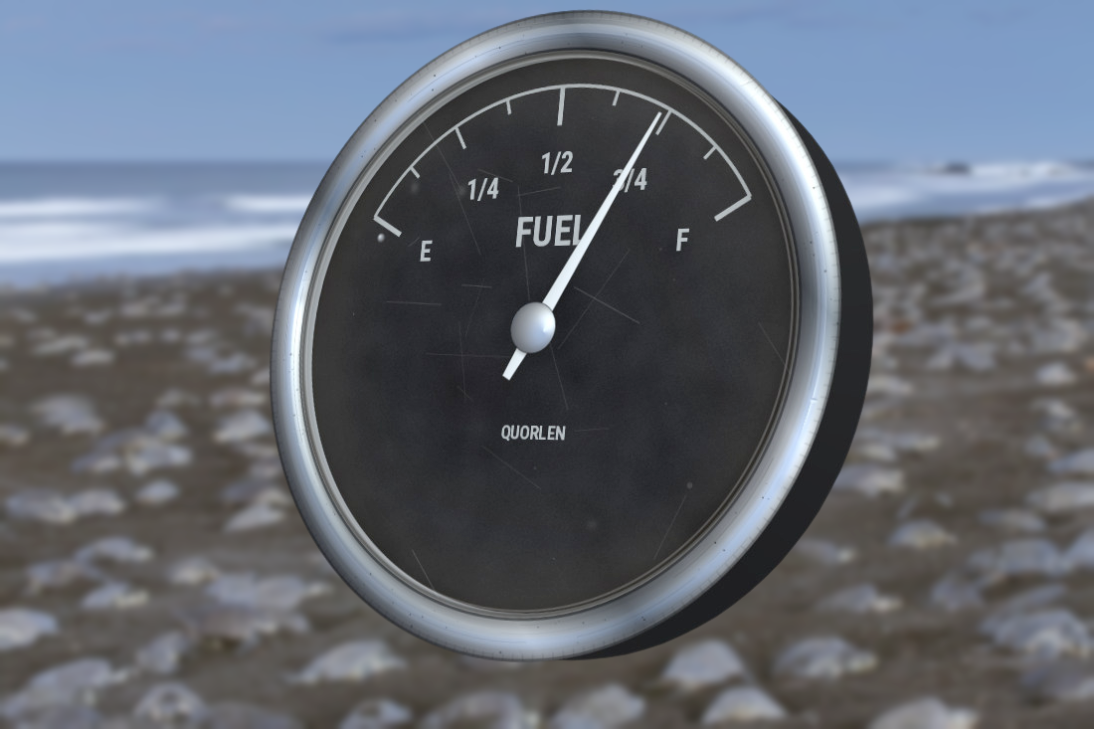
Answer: 0.75
